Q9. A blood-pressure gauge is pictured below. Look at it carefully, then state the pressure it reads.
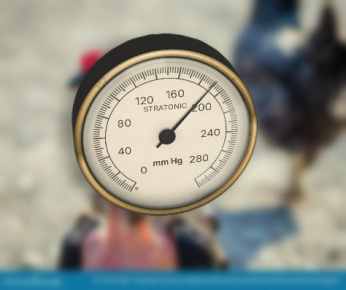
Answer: 190 mmHg
